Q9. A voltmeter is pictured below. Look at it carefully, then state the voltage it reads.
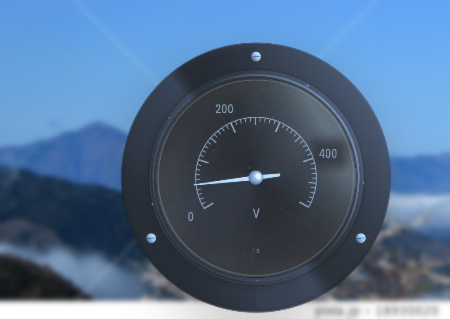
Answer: 50 V
